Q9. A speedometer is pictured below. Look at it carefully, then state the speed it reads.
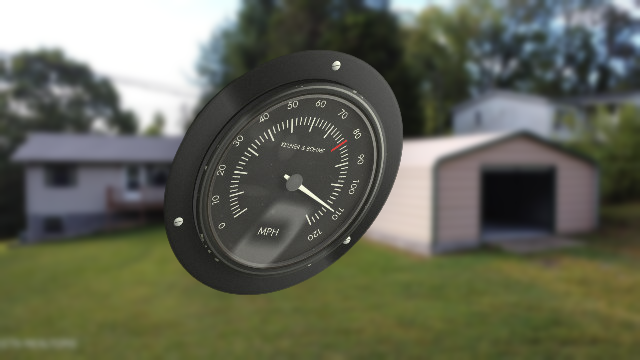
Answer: 110 mph
